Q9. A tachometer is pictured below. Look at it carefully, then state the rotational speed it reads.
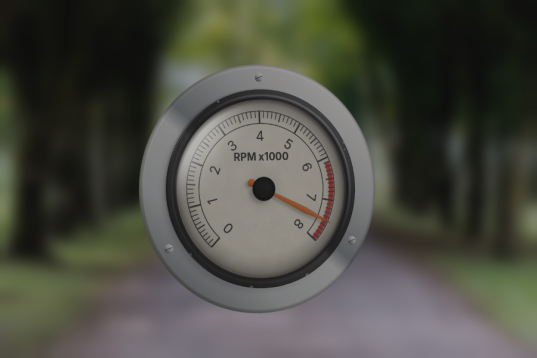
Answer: 7500 rpm
